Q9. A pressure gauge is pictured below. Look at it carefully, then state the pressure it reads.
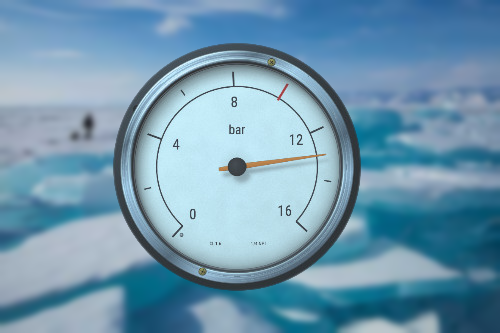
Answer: 13 bar
